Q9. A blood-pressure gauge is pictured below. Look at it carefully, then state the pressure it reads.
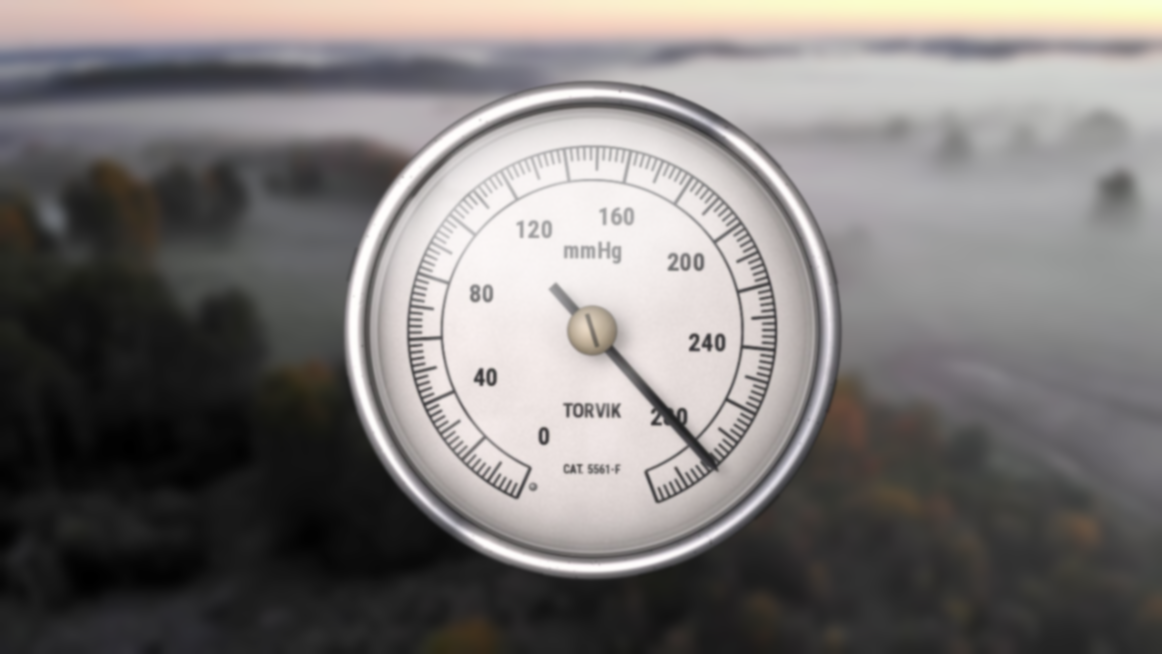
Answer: 280 mmHg
